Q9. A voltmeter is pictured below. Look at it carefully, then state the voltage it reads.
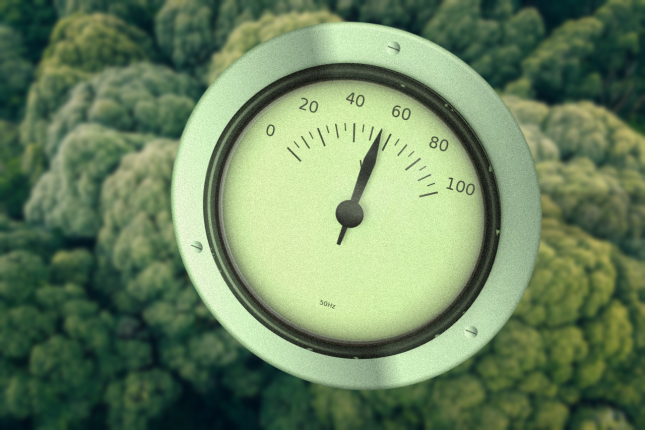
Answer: 55 V
